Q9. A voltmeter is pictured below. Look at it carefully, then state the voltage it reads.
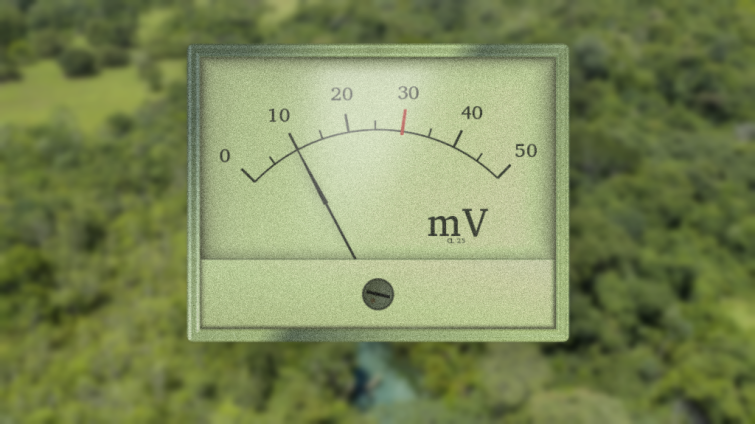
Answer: 10 mV
